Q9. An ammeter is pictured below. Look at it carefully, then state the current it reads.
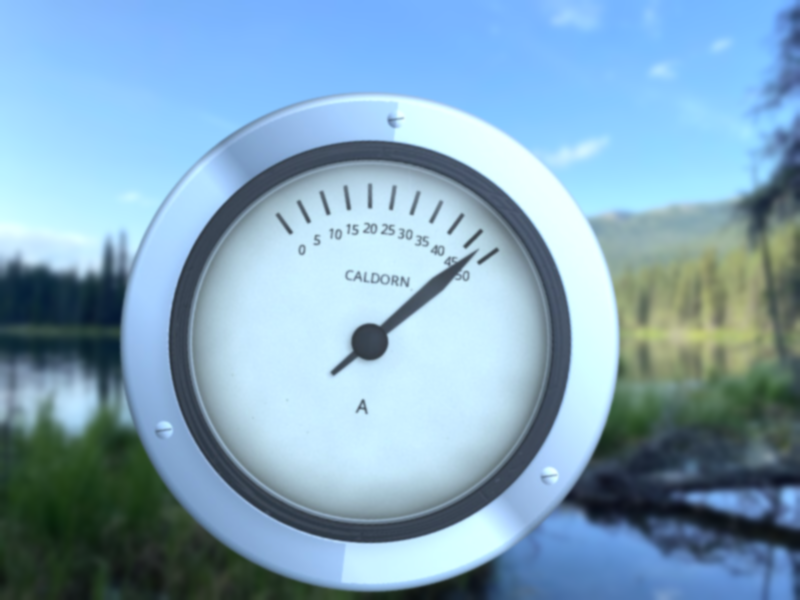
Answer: 47.5 A
